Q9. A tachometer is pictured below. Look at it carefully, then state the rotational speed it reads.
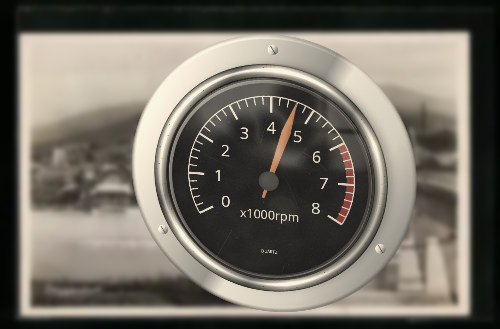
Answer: 4600 rpm
